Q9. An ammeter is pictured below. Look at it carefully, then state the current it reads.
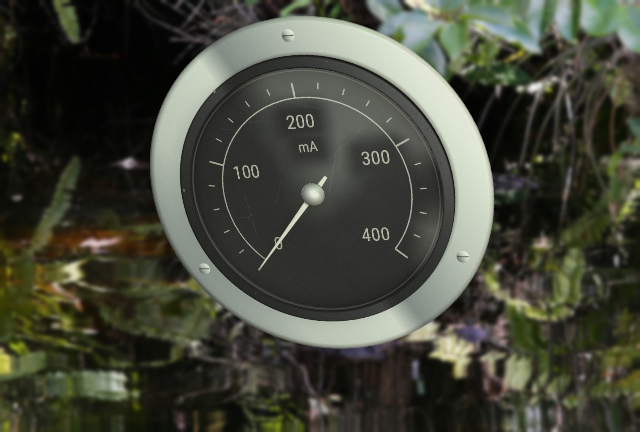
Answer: 0 mA
